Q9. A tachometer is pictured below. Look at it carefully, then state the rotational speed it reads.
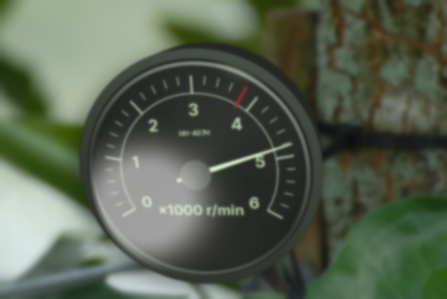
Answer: 4800 rpm
